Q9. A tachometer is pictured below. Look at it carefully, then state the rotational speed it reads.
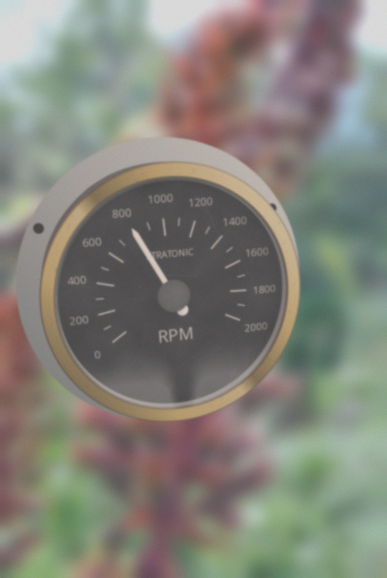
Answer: 800 rpm
